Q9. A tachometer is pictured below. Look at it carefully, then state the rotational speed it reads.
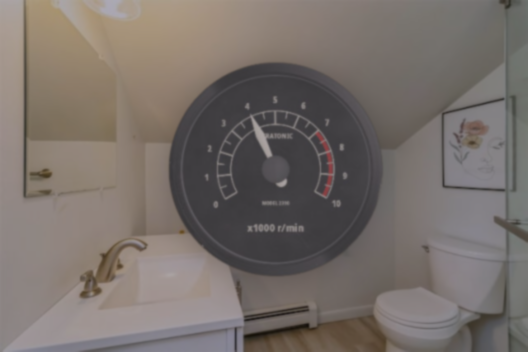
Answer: 4000 rpm
